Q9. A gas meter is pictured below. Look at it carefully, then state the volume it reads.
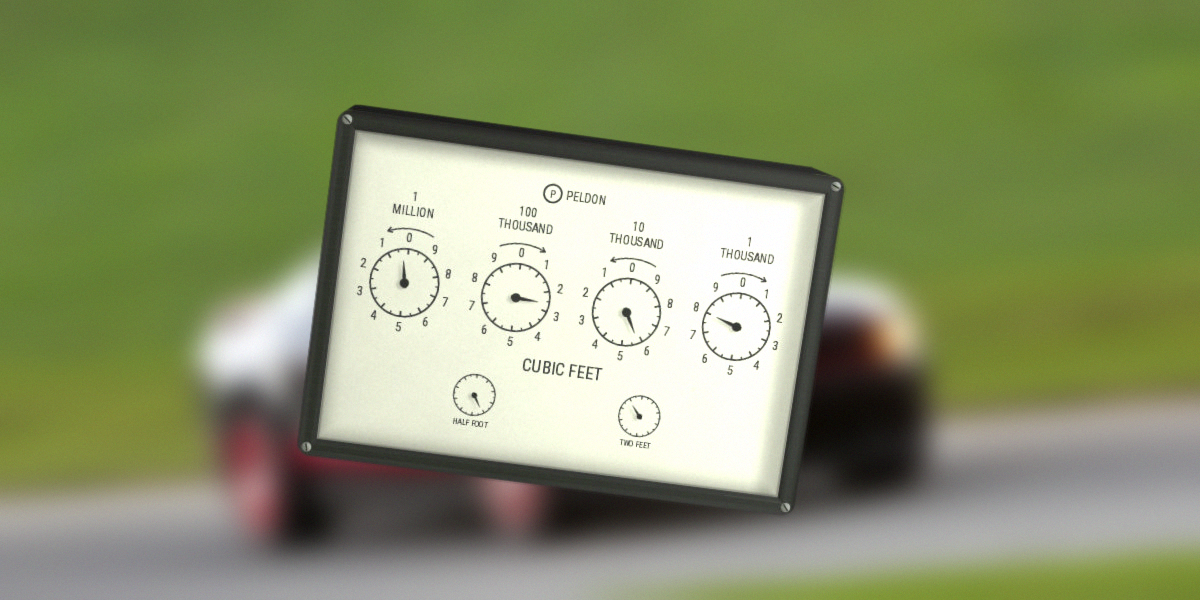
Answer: 25800 ft³
